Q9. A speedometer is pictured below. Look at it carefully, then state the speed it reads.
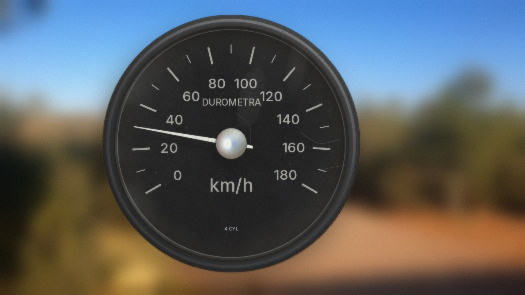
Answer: 30 km/h
